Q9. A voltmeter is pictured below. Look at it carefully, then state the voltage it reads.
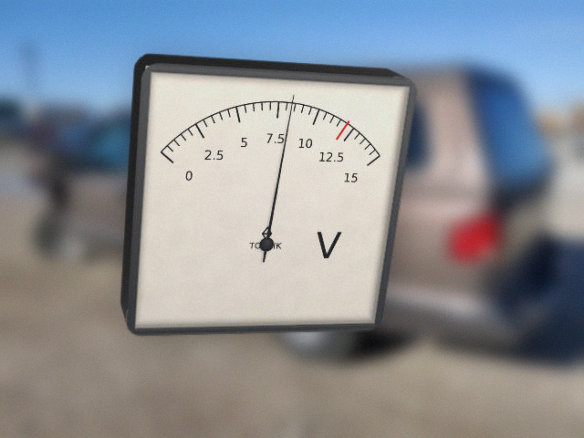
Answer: 8.25 V
